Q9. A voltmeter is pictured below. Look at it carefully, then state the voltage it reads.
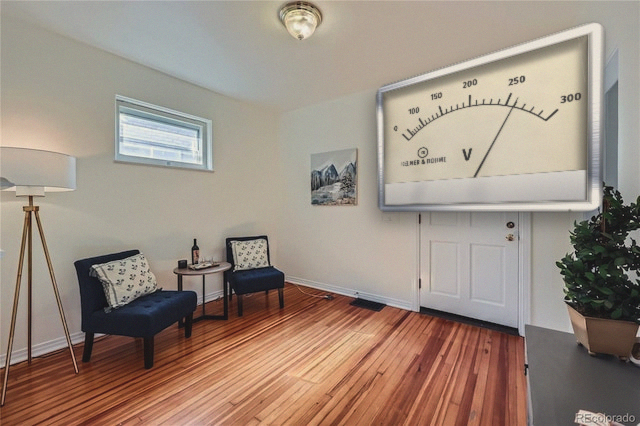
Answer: 260 V
